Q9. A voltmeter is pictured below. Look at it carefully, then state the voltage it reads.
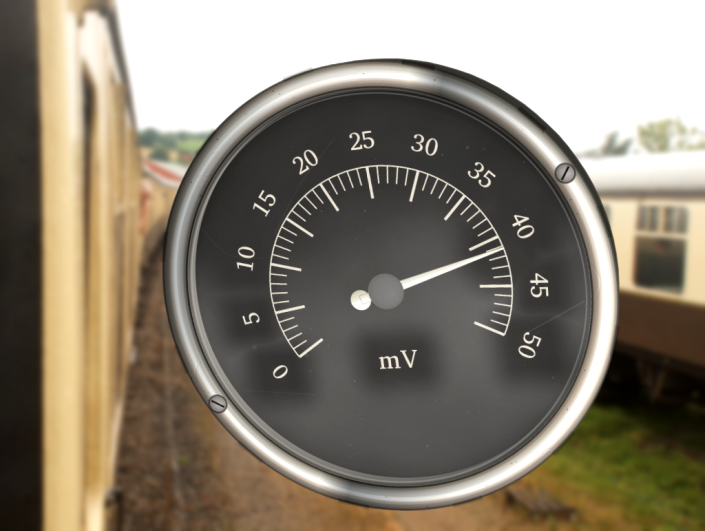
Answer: 41 mV
